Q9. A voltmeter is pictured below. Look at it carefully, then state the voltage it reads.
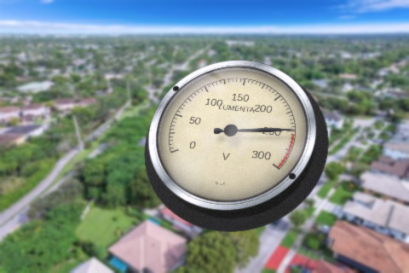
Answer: 250 V
